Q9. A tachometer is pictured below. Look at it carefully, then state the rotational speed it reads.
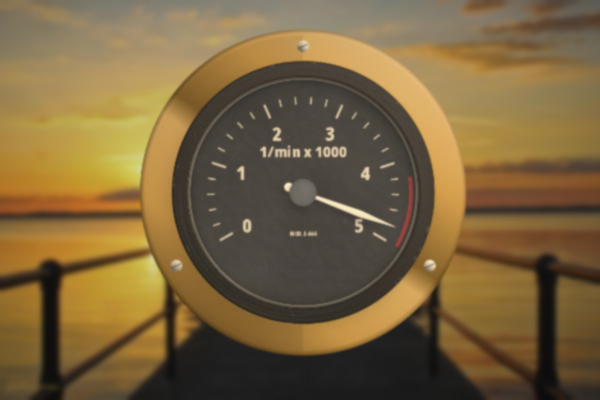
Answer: 4800 rpm
